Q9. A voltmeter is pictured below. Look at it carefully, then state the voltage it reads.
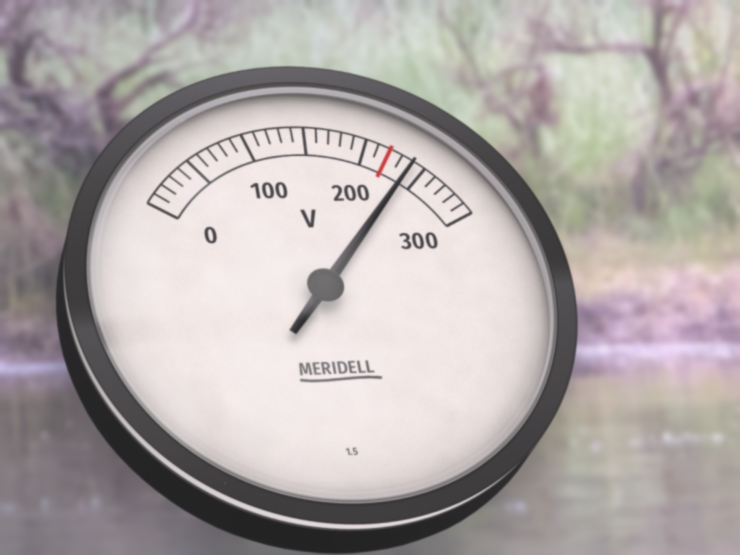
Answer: 240 V
